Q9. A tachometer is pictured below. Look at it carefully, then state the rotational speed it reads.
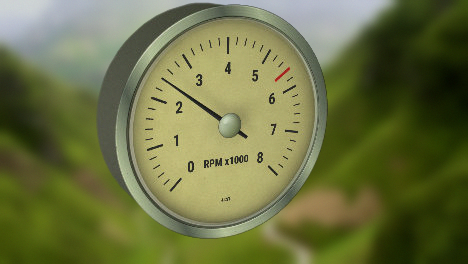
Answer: 2400 rpm
